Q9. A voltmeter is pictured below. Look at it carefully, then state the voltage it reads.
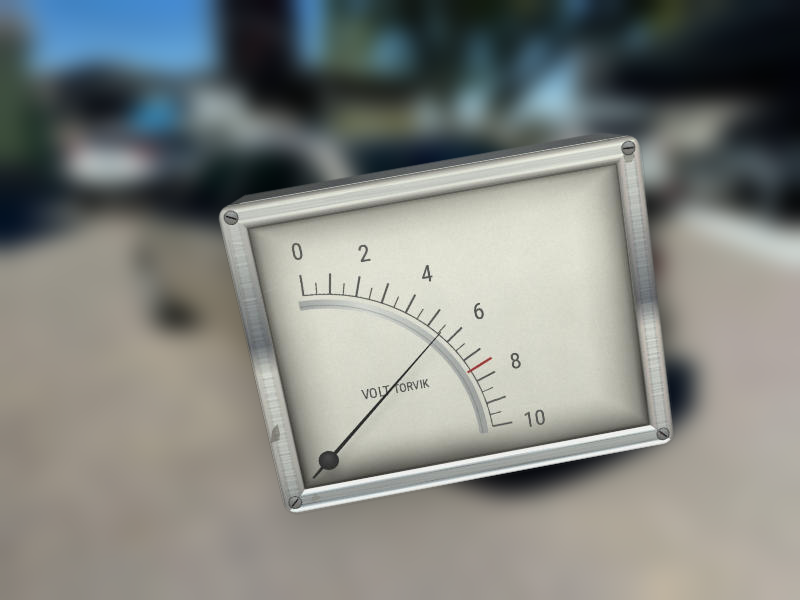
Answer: 5.5 V
